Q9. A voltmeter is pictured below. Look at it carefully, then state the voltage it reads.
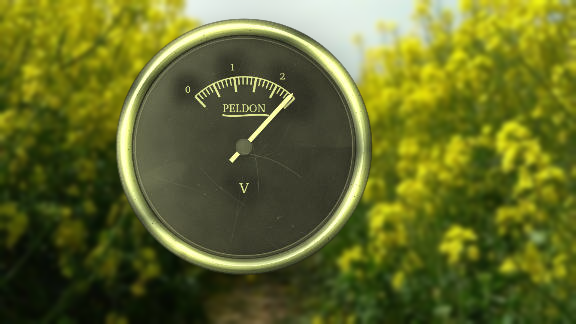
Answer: 2.4 V
